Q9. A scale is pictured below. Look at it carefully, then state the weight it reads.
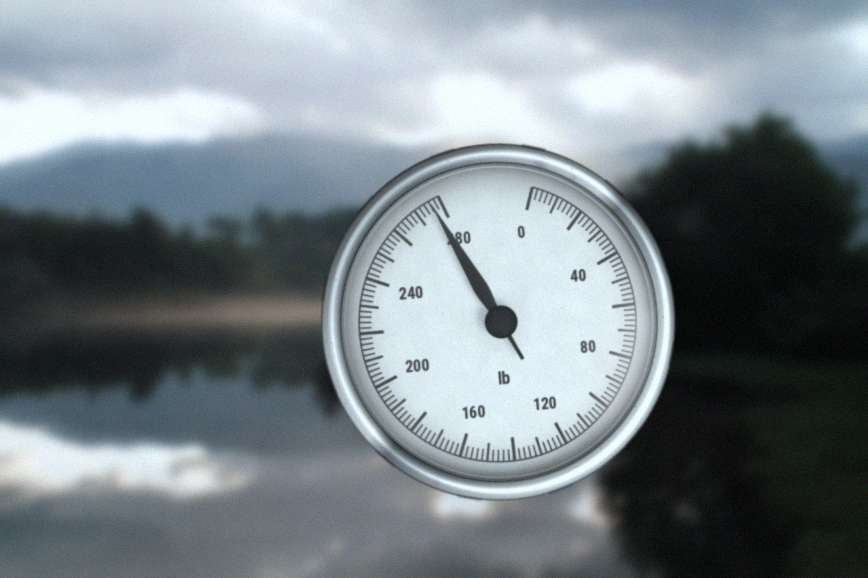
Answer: 276 lb
